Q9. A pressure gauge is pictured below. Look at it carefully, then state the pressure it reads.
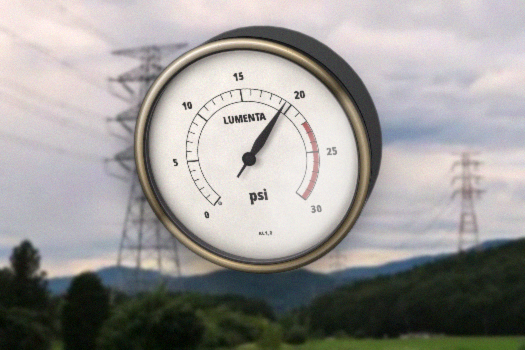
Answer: 19.5 psi
